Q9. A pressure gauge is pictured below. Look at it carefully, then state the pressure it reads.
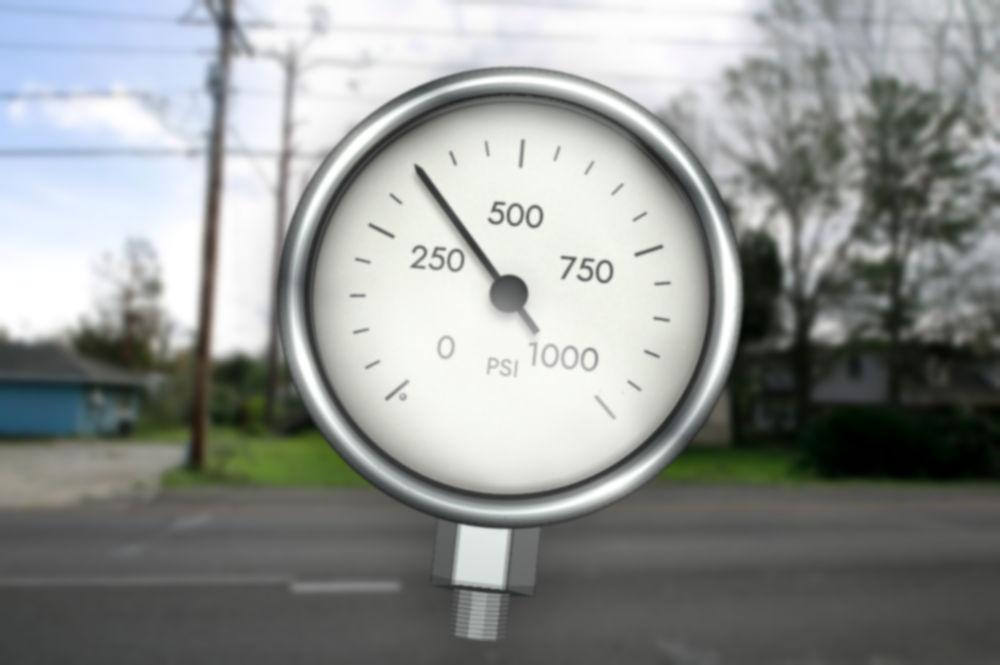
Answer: 350 psi
